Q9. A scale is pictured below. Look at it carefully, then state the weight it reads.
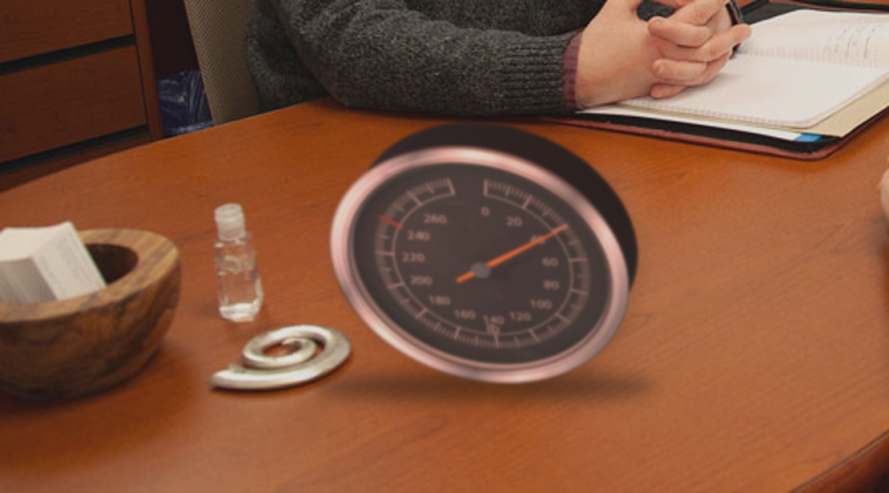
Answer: 40 lb
